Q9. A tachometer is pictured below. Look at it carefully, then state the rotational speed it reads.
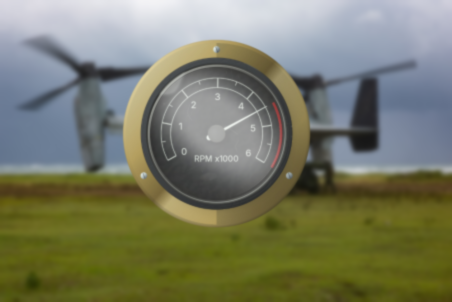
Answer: 4500 rpm
